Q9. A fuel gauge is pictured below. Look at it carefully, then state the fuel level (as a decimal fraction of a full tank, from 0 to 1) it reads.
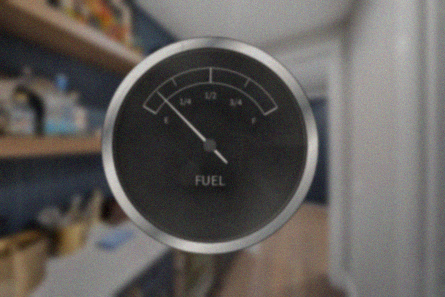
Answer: 0.125
